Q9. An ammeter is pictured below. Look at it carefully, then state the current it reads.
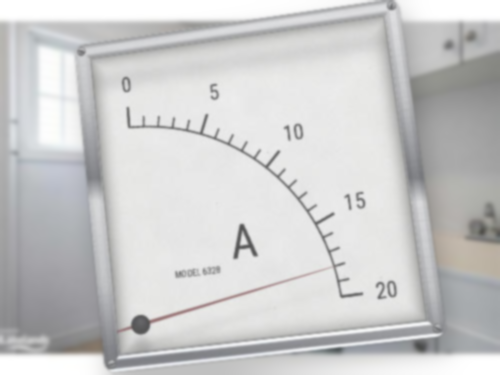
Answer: 18 A
